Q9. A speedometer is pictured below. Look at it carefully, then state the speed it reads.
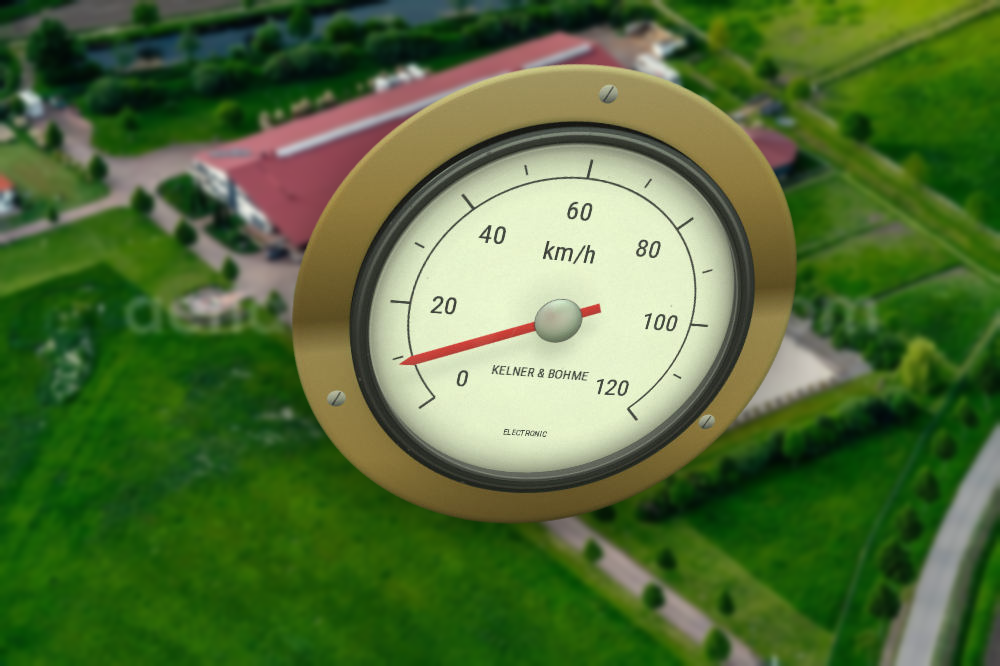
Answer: 10 km/h
